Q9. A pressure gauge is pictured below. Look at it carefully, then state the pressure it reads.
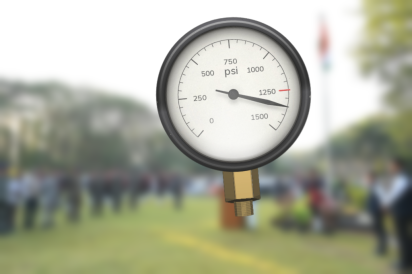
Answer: 1350 psi
